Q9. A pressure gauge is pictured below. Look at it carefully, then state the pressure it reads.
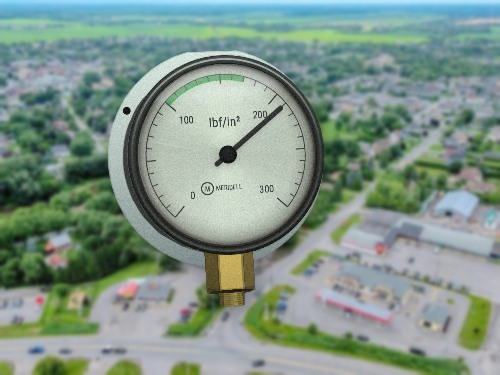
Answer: 210 psi
